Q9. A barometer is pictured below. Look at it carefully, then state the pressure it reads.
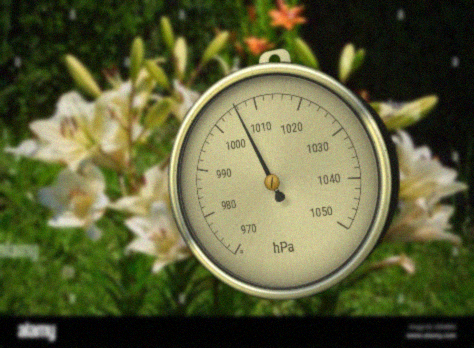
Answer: 1006 hPa
